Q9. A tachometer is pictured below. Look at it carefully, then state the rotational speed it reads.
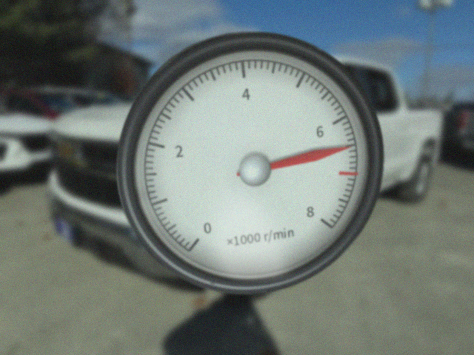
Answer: 6500 rpm
